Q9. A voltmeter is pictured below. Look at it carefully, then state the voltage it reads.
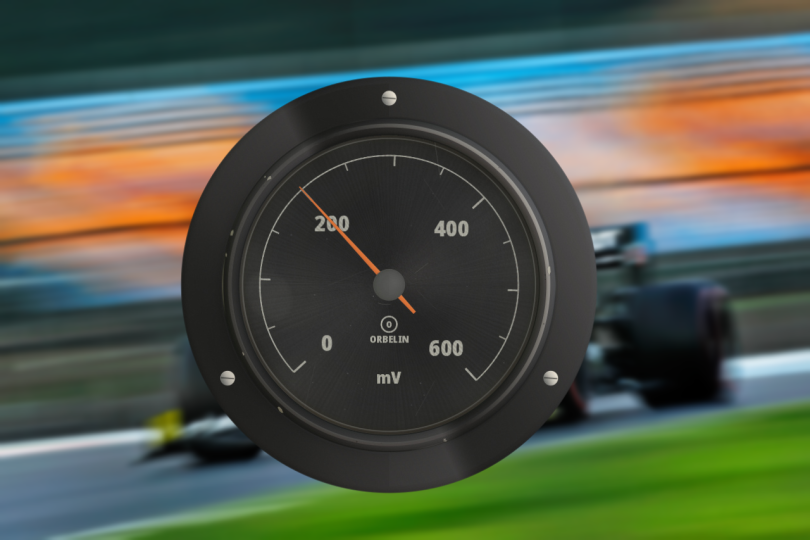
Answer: 200 mV
